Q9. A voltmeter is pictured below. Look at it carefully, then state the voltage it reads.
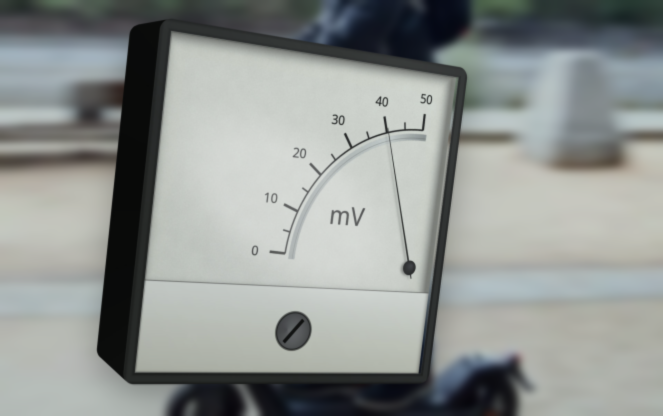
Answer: 40 mV
